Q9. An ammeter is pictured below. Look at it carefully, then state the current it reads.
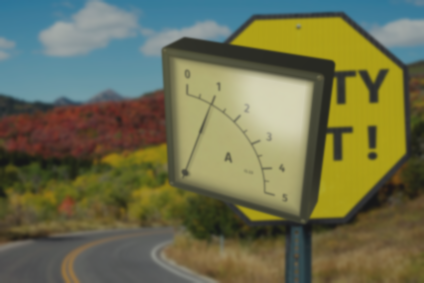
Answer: 1 A
